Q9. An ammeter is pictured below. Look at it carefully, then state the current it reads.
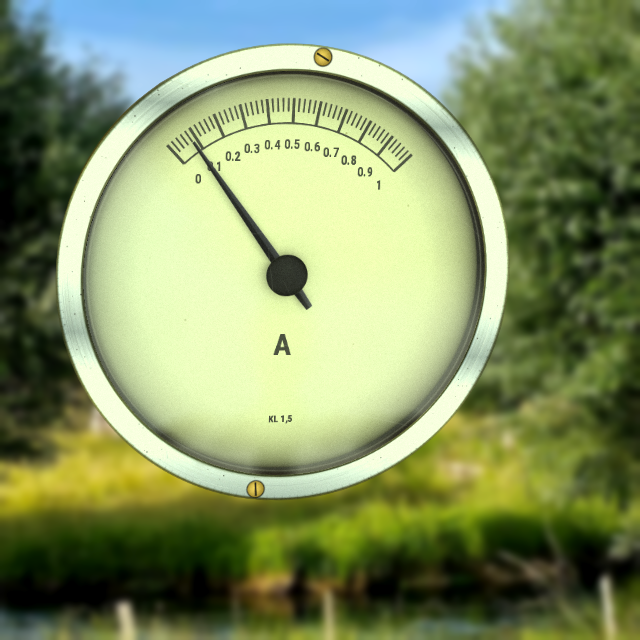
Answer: 0.08 A
